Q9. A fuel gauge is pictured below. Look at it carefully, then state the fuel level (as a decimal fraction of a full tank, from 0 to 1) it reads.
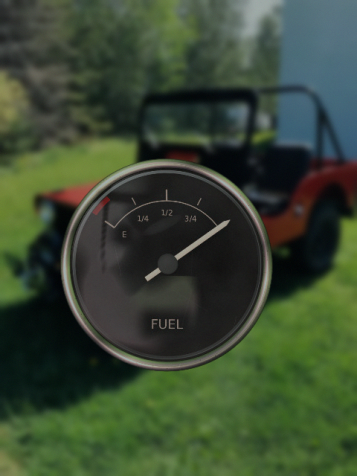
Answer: 1
